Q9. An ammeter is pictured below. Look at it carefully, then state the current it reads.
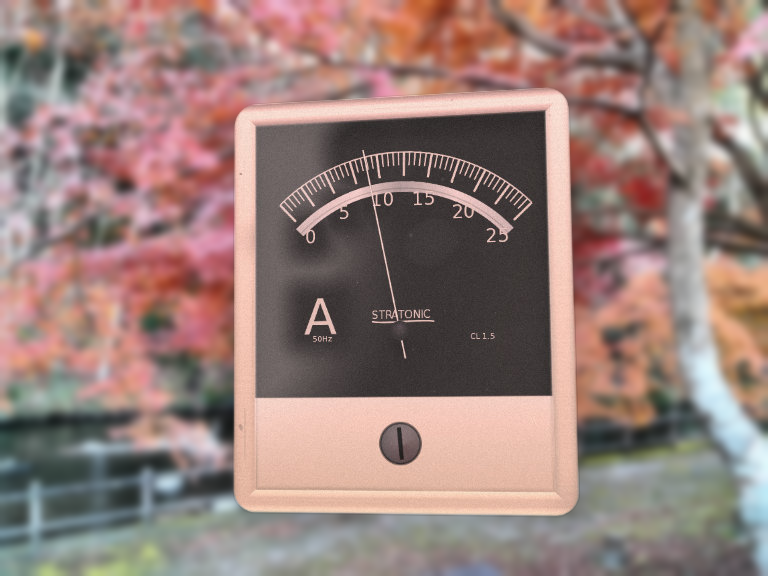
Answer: 9 A
